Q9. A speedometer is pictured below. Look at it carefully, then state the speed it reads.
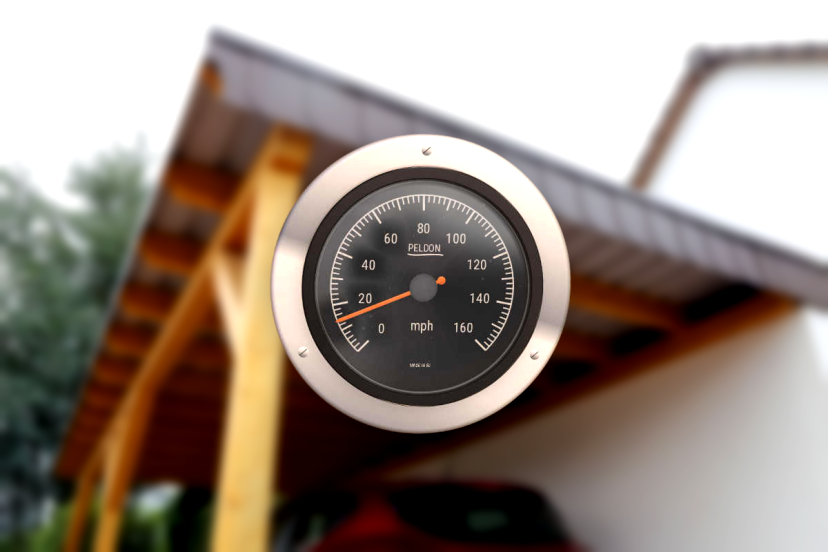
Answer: 14 mph
